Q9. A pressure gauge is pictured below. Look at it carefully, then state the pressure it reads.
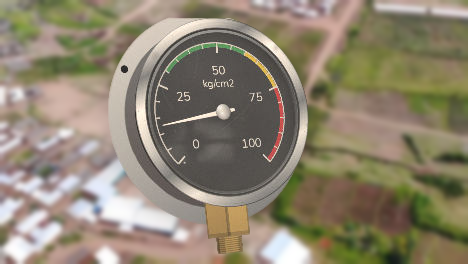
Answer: 12.5 kg/cm²
